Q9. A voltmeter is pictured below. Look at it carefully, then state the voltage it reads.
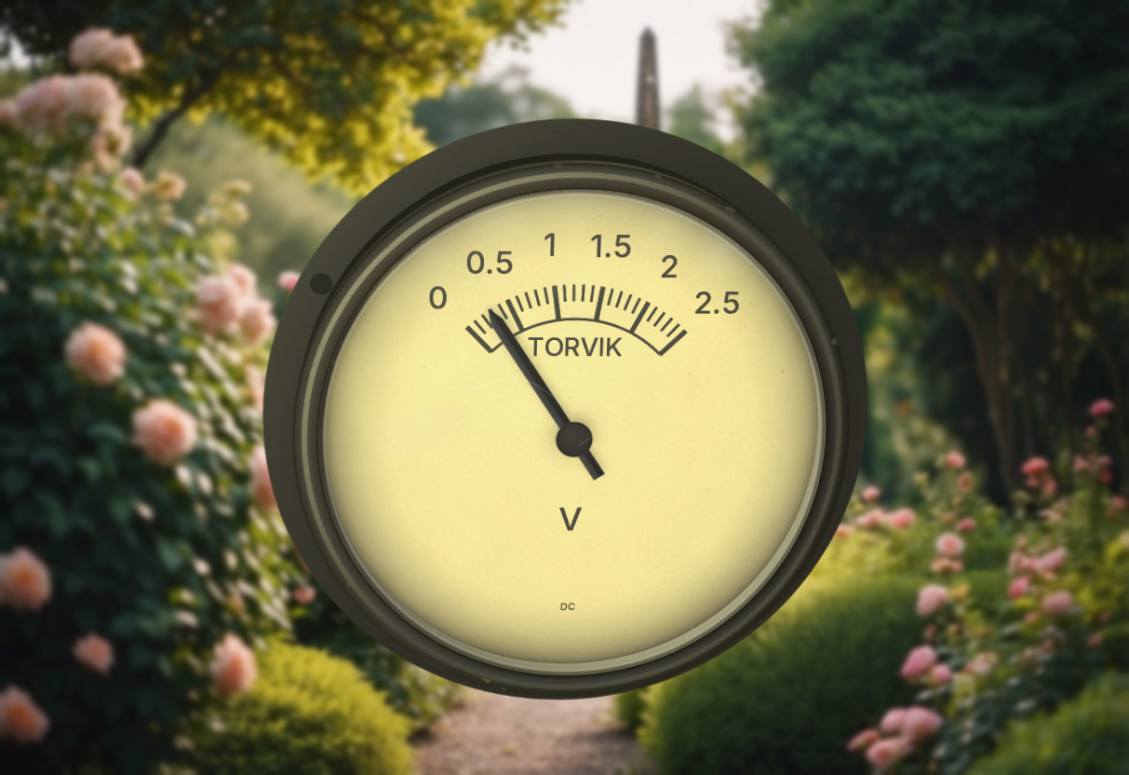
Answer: 0.3 V
